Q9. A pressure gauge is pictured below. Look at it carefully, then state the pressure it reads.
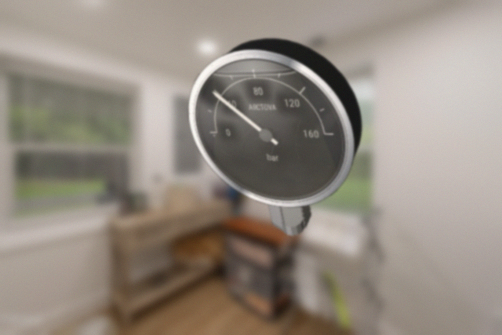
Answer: 40 bar
